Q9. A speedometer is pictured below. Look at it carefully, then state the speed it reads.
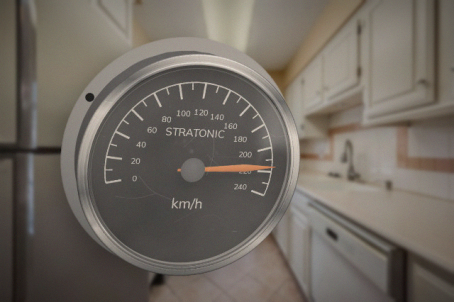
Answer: 215 km/h
